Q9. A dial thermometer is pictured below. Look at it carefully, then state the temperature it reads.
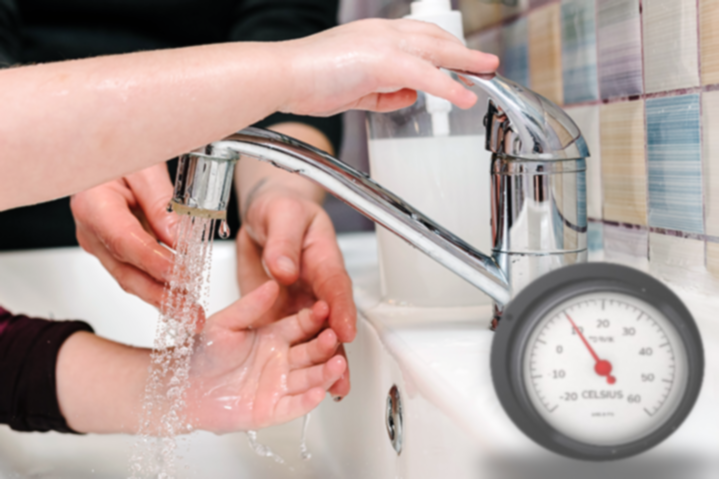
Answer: 10 °C
